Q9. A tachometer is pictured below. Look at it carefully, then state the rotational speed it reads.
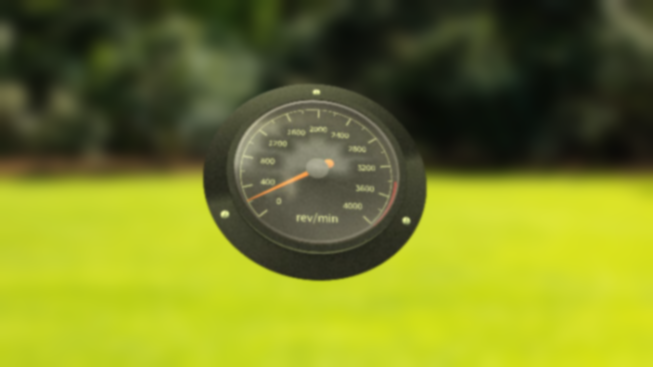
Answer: 200 rpm
